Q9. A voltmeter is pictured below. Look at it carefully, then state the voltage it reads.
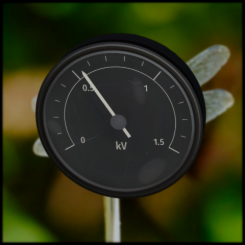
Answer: 0.55 kV
